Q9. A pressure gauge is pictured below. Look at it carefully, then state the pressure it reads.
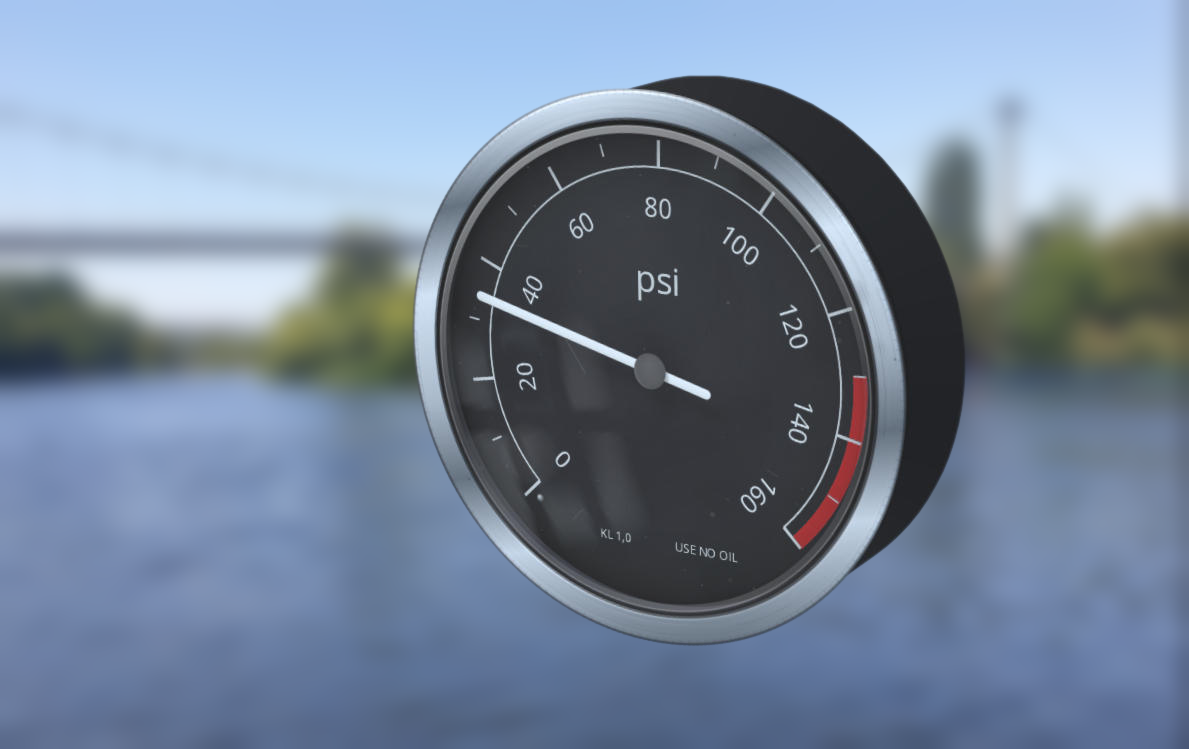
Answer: 35 psi
